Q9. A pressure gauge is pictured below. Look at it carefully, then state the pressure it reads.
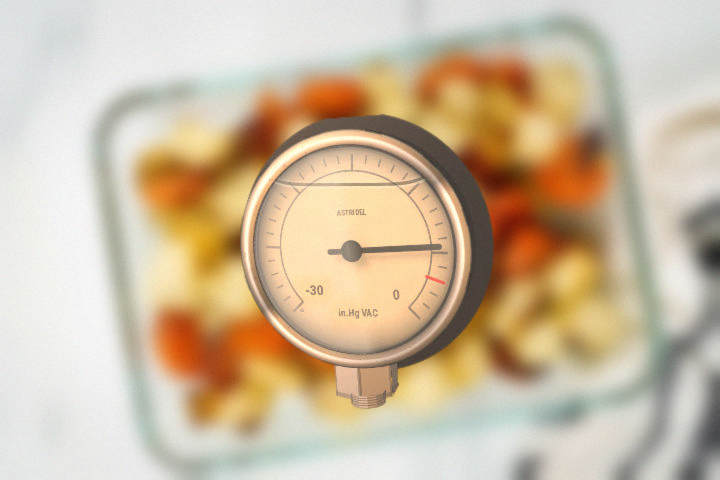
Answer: -5.5 inHg
